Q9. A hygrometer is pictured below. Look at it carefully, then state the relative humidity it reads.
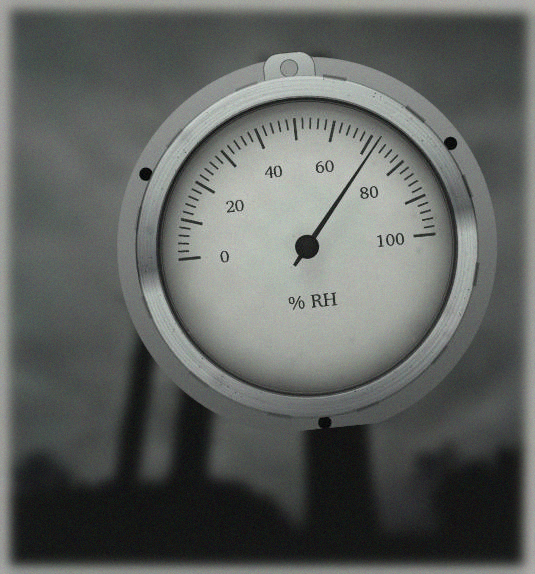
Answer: 72 %
